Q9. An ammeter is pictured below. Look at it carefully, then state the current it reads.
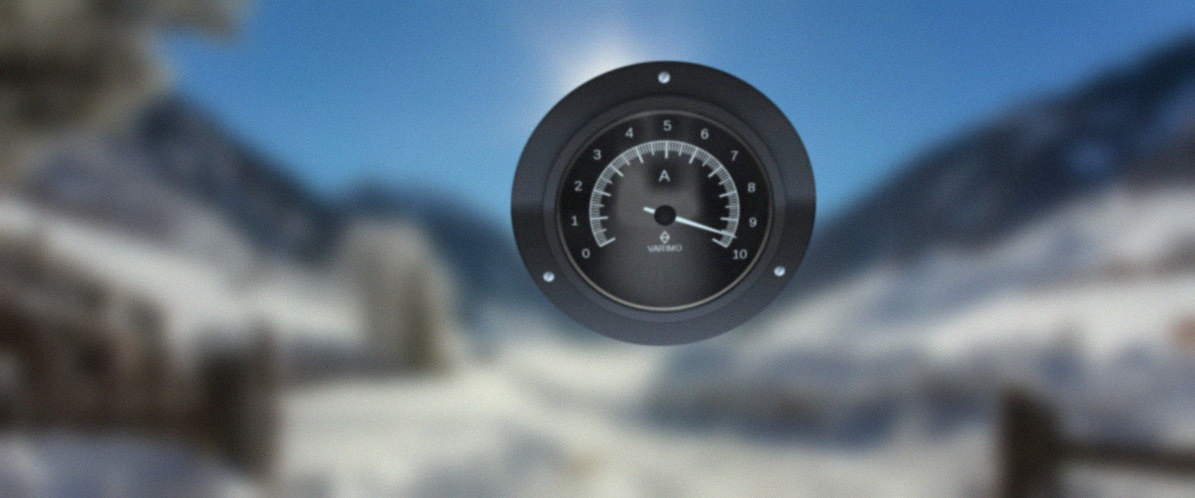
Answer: 9.5 A
